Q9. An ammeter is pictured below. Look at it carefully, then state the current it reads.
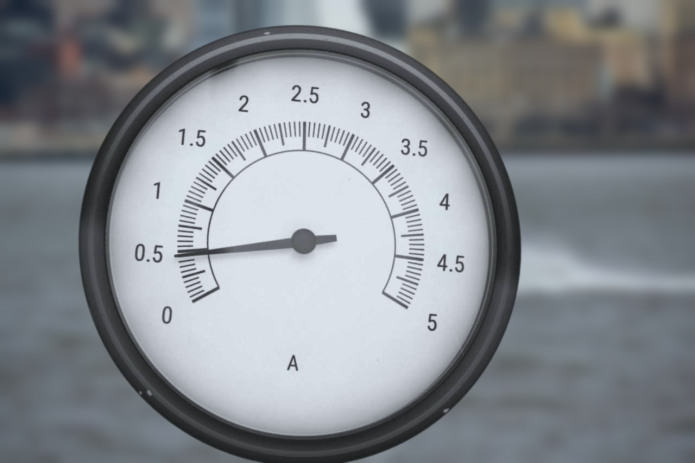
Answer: 0.45 A
